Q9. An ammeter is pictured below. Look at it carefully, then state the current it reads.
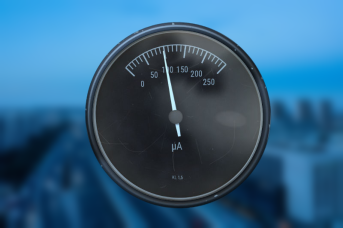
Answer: 100 µA
